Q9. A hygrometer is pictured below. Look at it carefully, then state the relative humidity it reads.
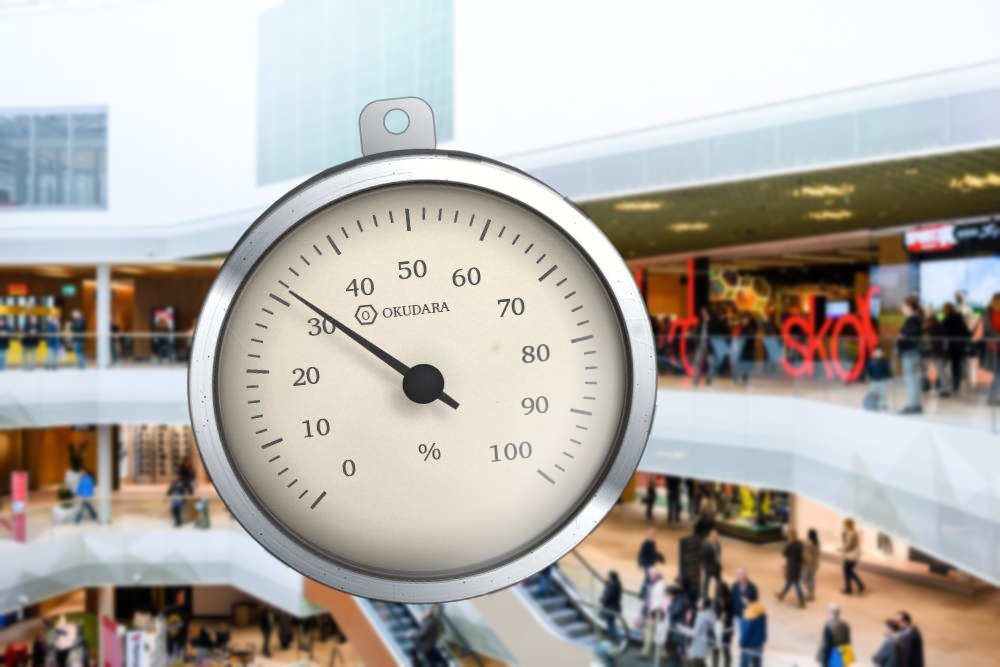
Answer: 32 %
